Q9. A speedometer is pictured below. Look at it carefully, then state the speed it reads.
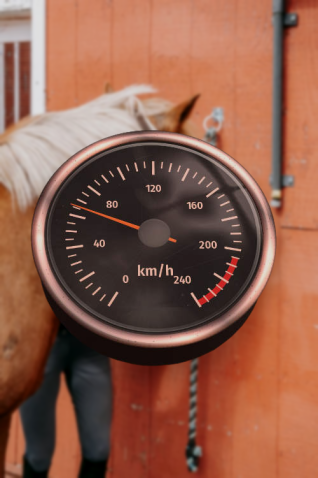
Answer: 65 km/h
